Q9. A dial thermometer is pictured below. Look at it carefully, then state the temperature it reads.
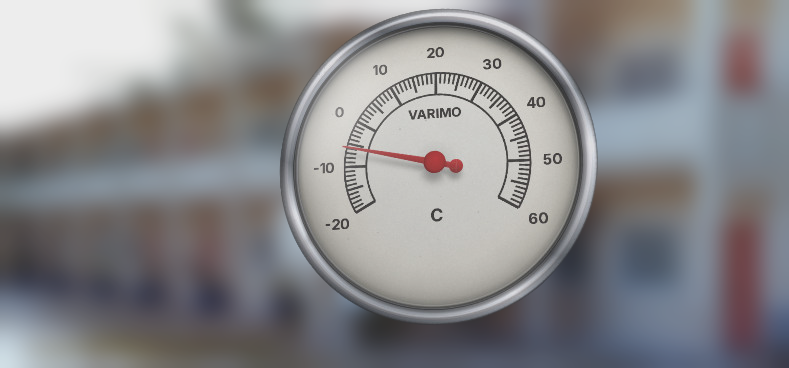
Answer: -6 °C
